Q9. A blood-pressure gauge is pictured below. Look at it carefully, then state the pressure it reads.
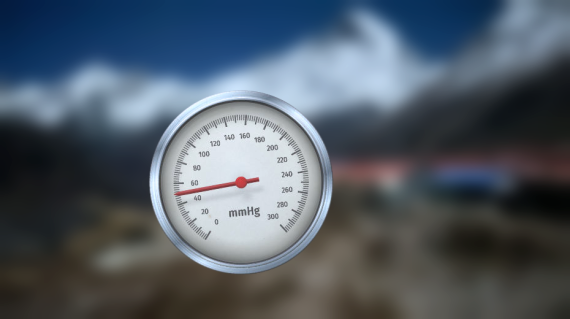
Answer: 50 mmHg
